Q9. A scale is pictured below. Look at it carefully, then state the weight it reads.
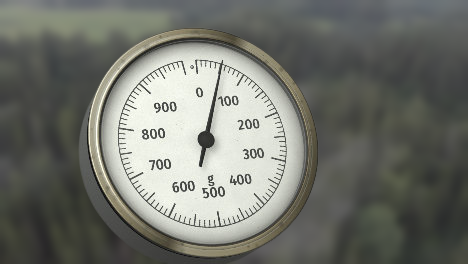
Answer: 50 g
